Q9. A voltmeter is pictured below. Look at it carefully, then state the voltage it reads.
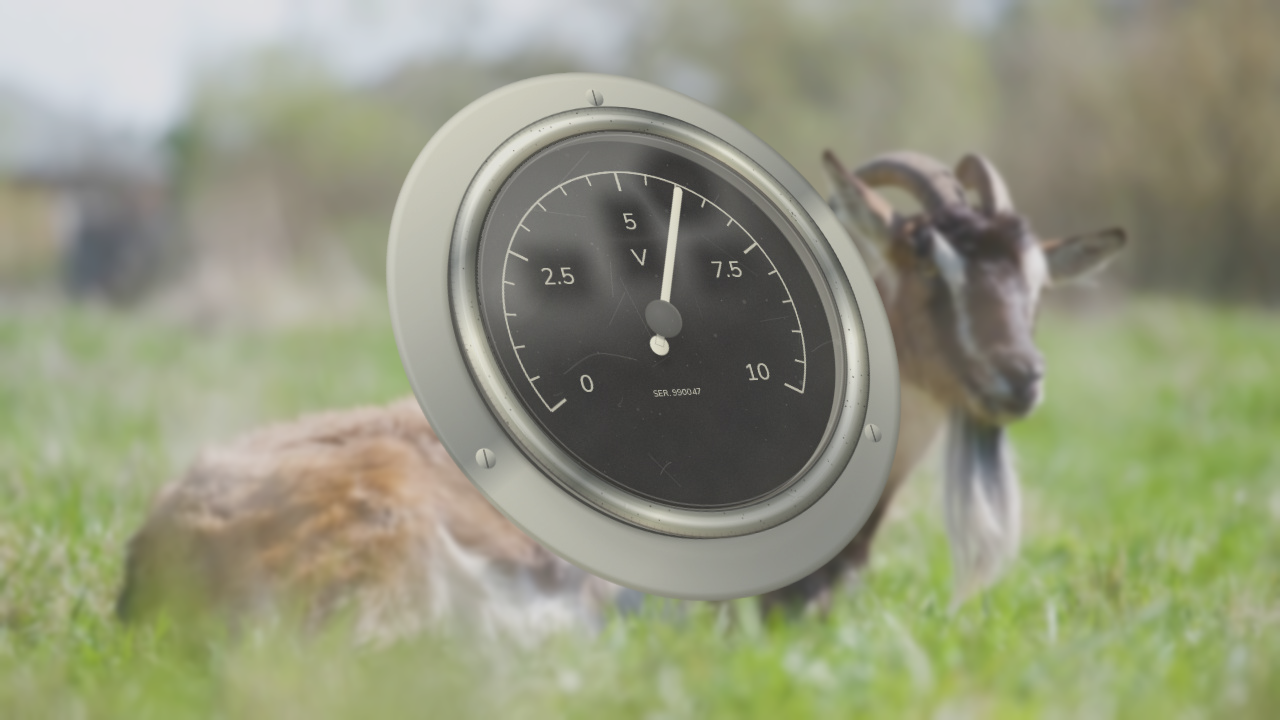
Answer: 6 V
